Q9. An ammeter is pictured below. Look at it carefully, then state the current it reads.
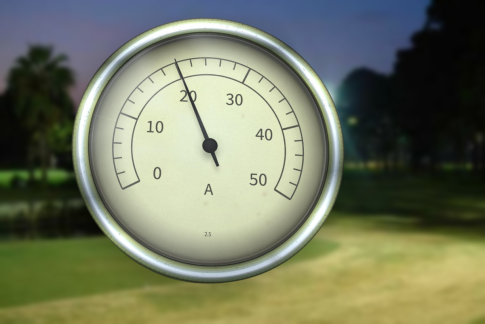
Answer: 20 A
